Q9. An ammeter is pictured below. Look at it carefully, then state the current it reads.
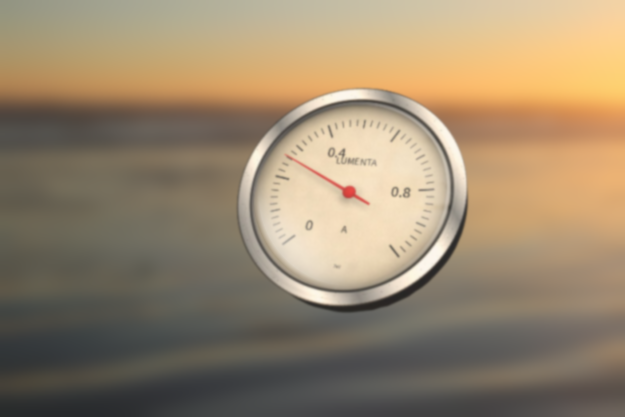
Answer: 0.26 A
